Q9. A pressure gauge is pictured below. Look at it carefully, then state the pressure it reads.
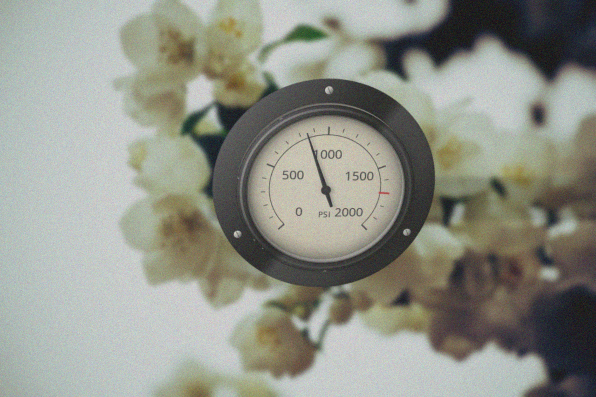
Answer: 850 psi
